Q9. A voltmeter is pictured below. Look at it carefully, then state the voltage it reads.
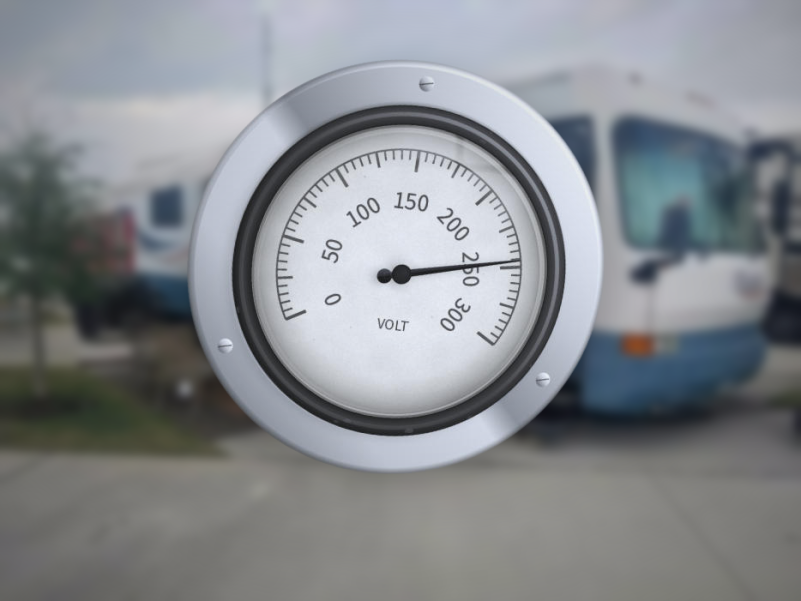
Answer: 245 V
